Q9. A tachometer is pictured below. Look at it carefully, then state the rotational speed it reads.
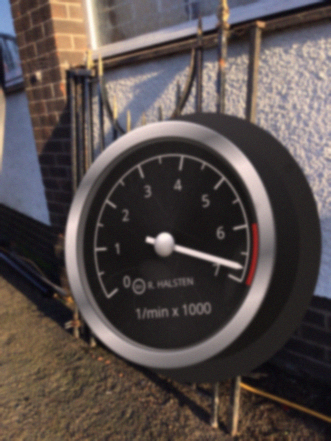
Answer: 6750 rpm
